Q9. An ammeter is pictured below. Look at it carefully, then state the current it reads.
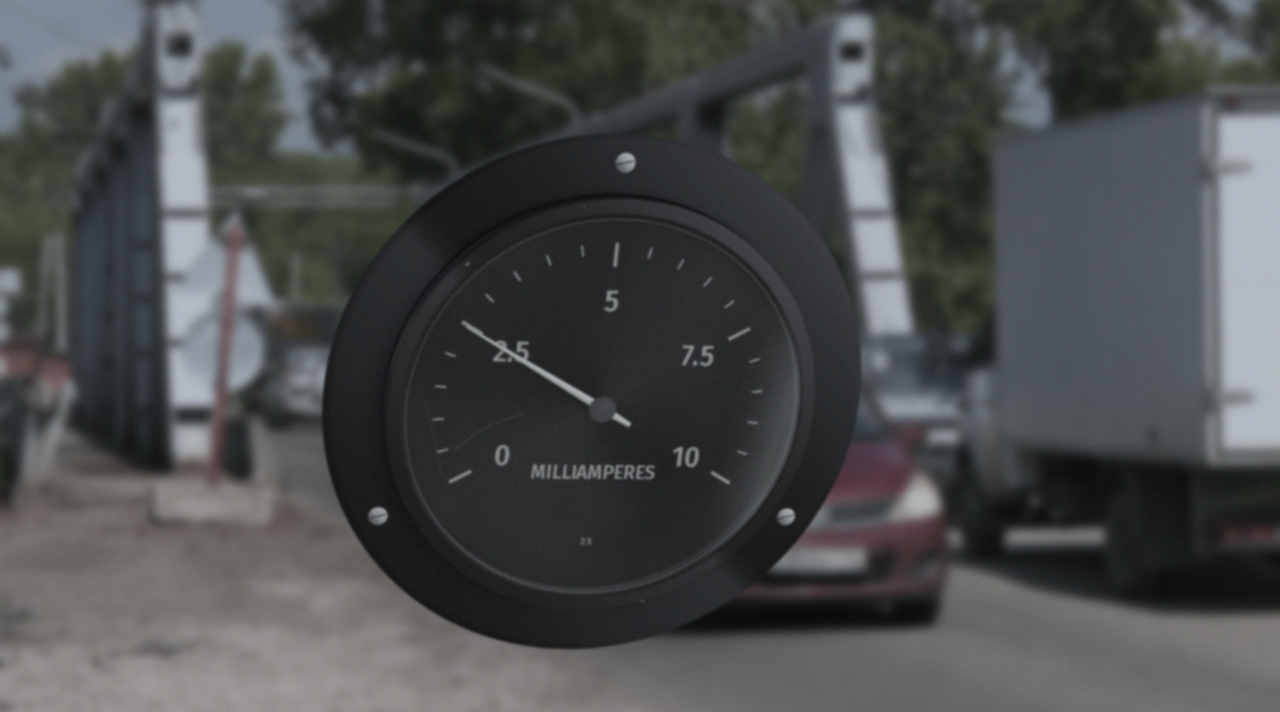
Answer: 2.5 mA
